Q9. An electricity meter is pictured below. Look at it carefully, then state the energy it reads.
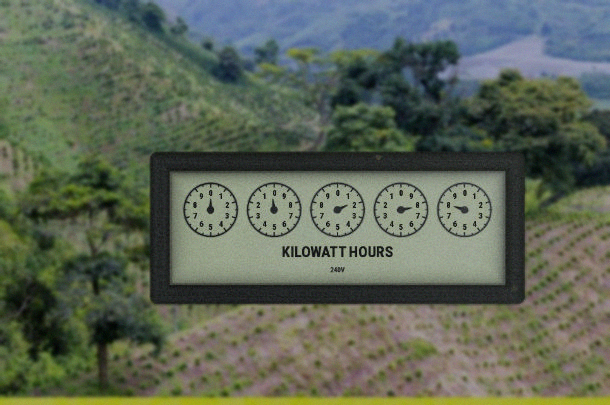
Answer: 178 kWh
